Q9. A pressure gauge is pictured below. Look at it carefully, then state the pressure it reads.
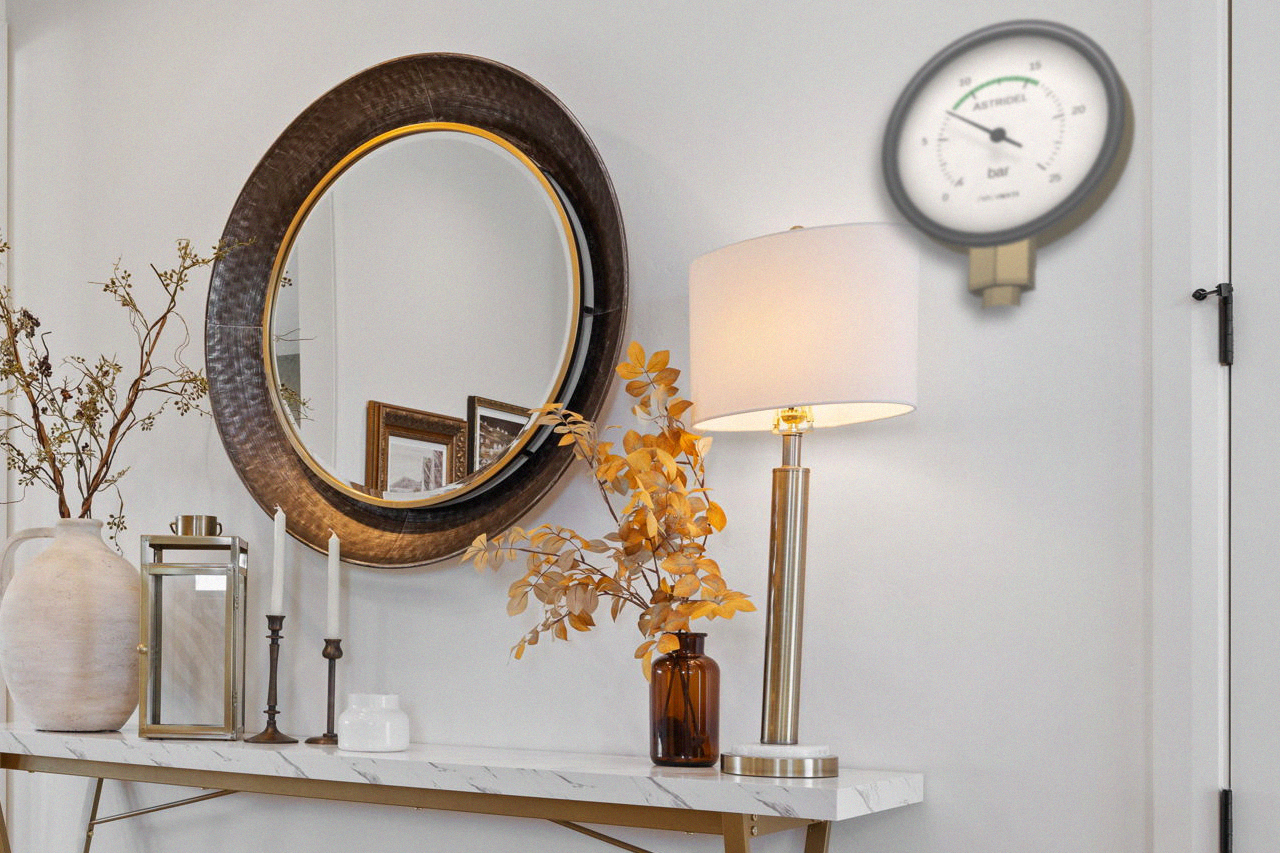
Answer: 7.5 bar
